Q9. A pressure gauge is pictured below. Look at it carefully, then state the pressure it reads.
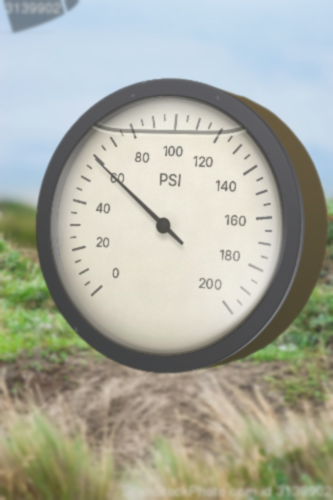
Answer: 60 psi
